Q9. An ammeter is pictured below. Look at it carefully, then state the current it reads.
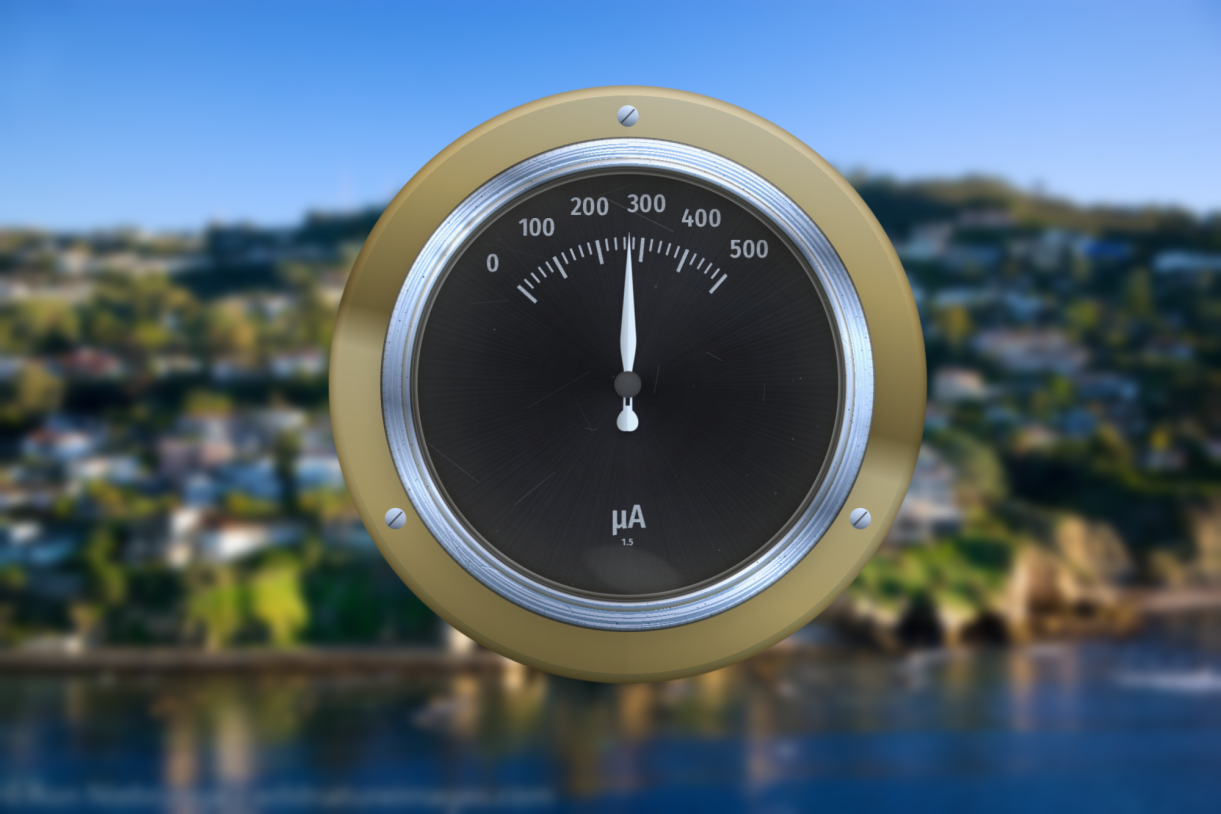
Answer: 270 µA
